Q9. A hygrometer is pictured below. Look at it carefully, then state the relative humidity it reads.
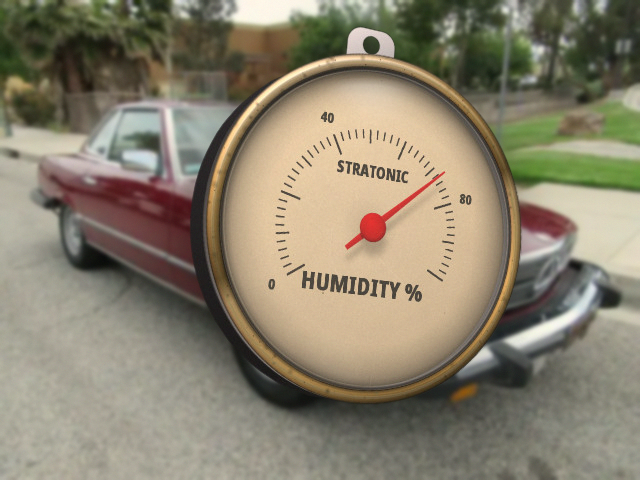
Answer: 72 %
